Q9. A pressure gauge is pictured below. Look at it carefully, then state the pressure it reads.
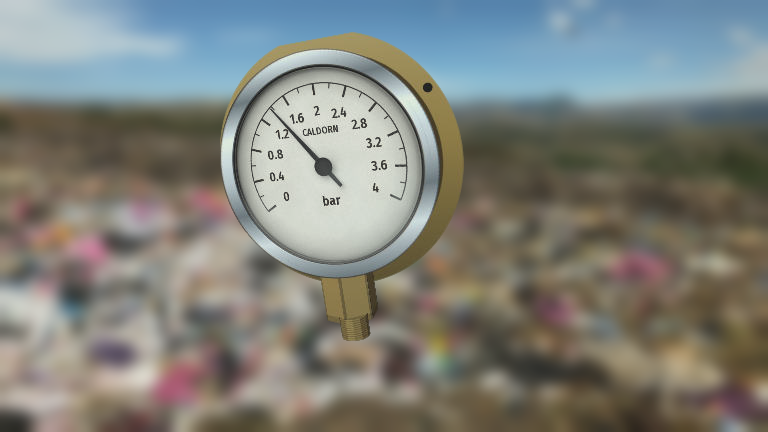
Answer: 1.4 bar
